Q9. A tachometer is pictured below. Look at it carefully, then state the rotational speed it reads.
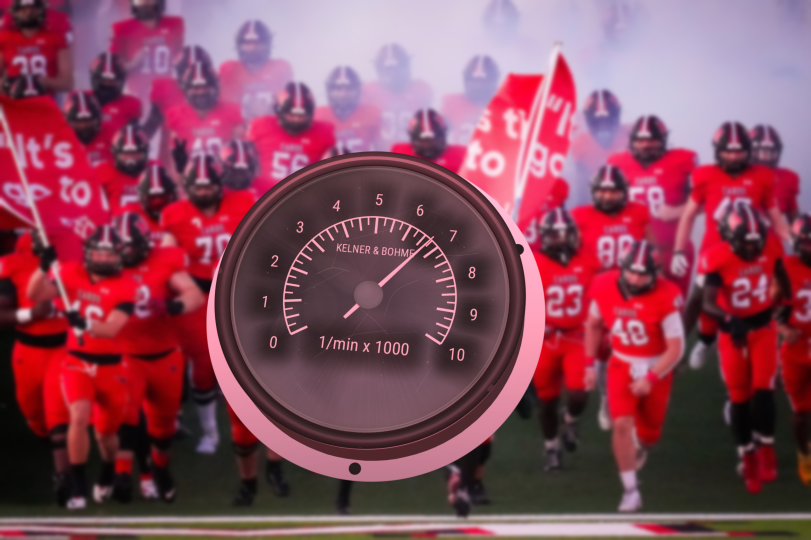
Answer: 6750 rpm
